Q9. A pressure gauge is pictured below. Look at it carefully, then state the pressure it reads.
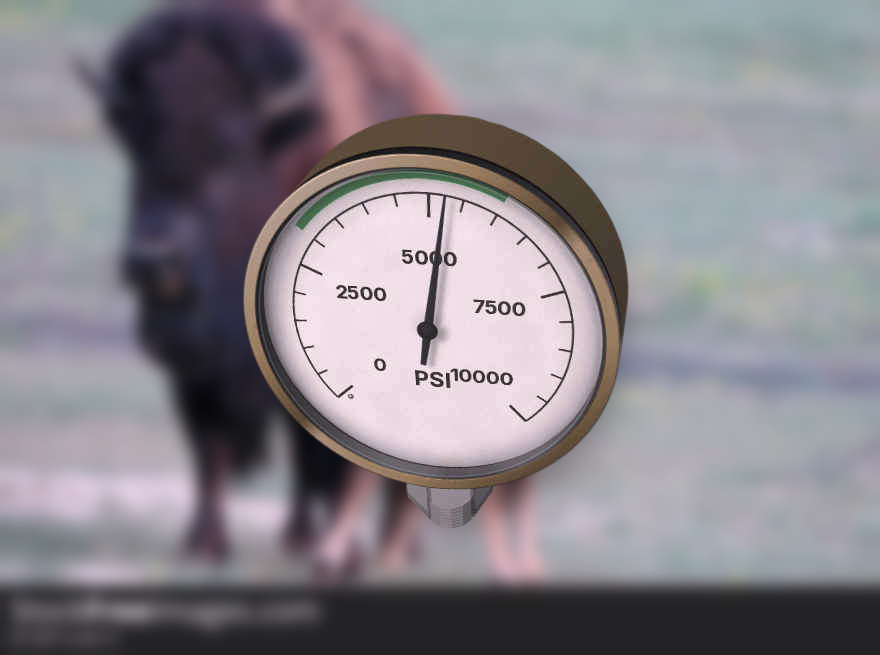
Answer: 5250 psi
